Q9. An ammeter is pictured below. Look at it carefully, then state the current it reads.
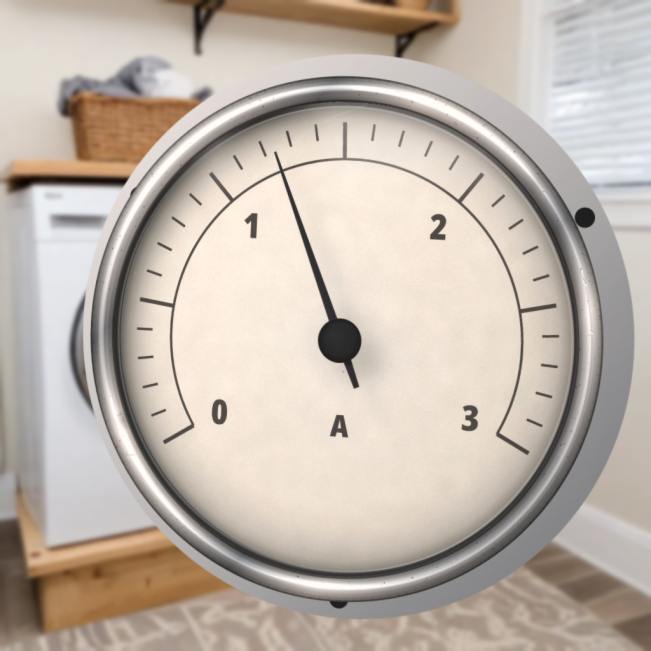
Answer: 1.25 A
